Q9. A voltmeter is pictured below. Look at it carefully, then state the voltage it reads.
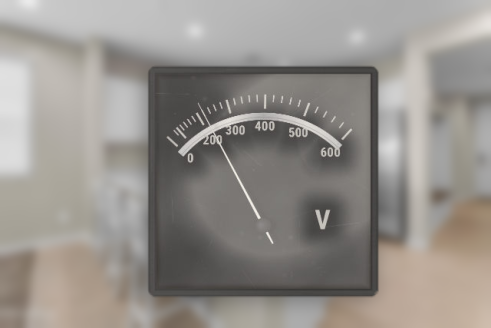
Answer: 220 V
